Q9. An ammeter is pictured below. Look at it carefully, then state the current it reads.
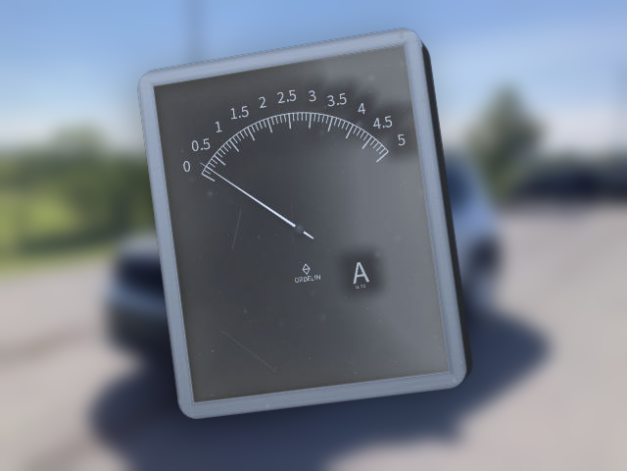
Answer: 0.2 A
